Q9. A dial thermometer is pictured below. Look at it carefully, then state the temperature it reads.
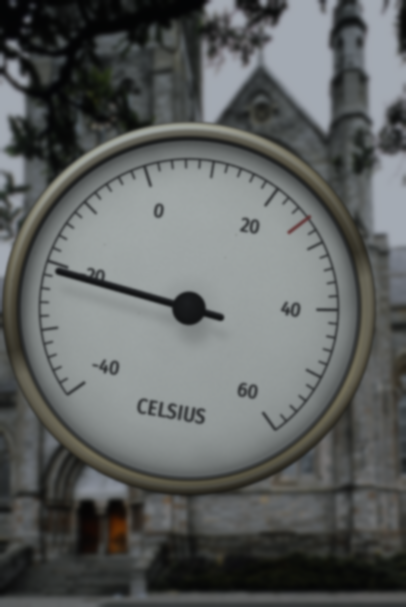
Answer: -21 °C
